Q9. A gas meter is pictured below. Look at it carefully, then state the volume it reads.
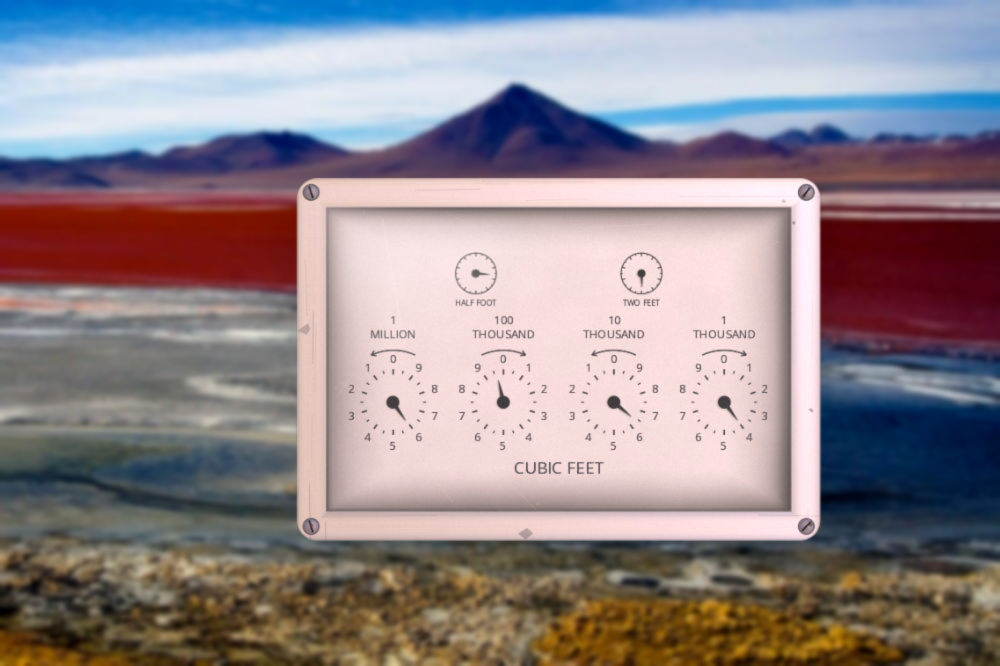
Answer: 596400 ft³
